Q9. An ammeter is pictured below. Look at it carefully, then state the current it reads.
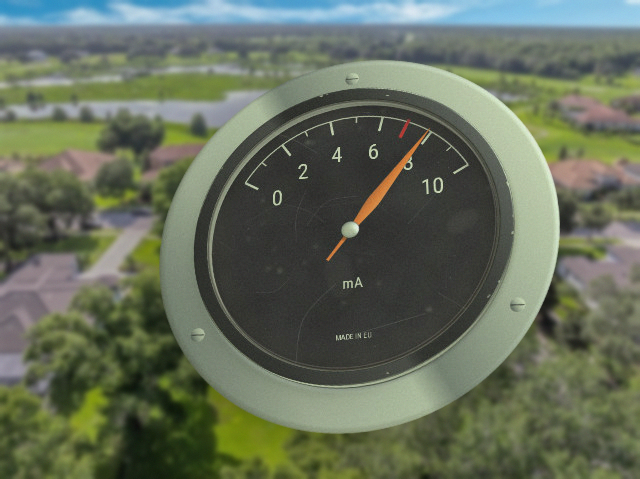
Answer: 8 mA
